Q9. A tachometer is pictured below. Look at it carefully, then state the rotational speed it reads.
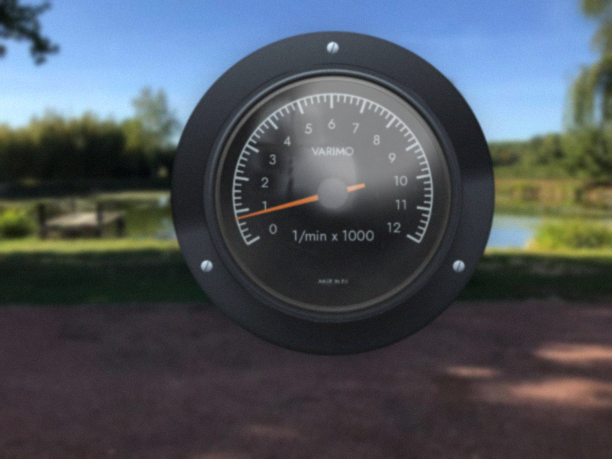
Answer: 800 rpm
